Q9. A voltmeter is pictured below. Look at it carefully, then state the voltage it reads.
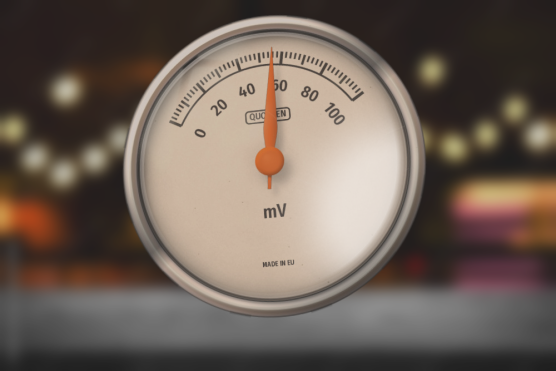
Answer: 56 mV
